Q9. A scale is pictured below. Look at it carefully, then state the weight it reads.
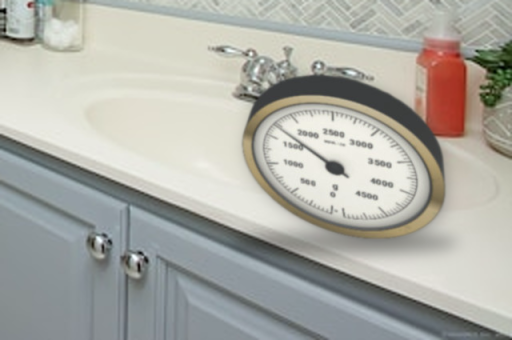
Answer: 1750 g
